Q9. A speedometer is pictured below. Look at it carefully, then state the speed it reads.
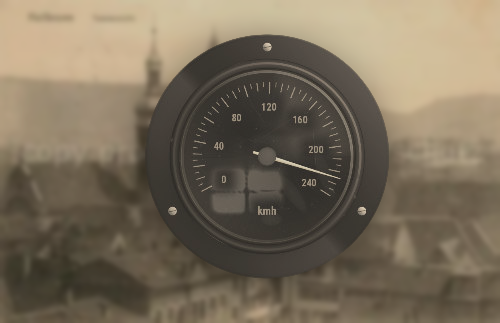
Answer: 225 km/h
